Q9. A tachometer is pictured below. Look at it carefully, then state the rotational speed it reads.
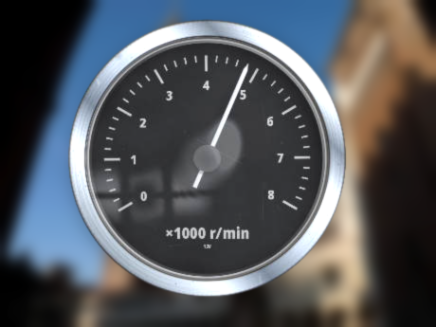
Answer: 4800 rpm
